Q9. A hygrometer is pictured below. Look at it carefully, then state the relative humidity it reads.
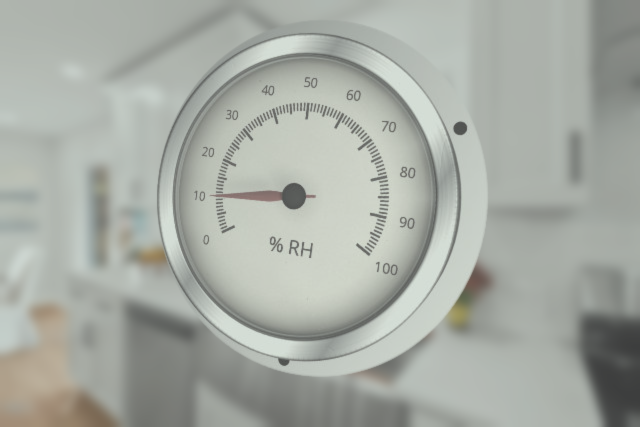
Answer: 10 %
